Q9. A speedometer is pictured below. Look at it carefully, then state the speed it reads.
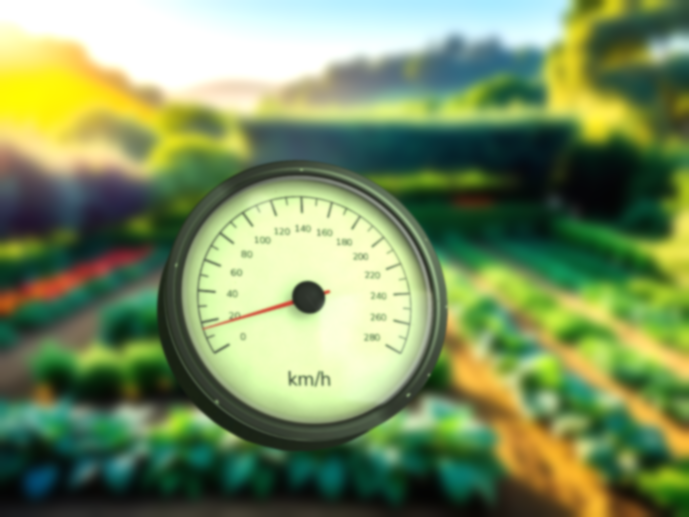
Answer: 15 km/h
